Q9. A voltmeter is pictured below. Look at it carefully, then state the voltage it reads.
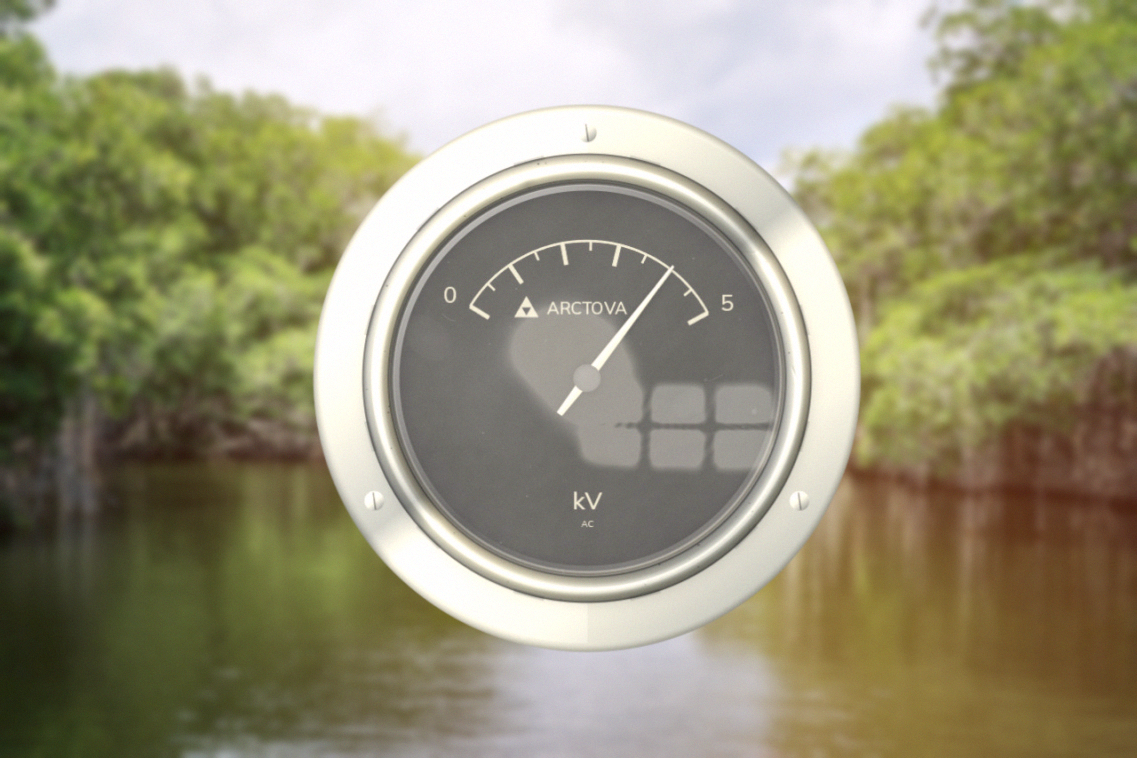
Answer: 4 kV
